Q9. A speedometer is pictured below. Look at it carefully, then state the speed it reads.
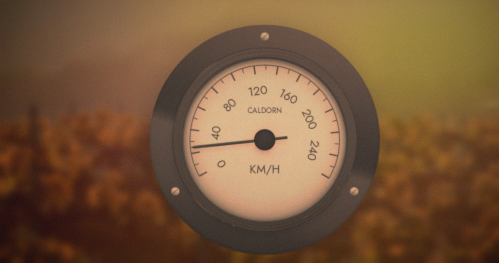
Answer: 25 km/h
